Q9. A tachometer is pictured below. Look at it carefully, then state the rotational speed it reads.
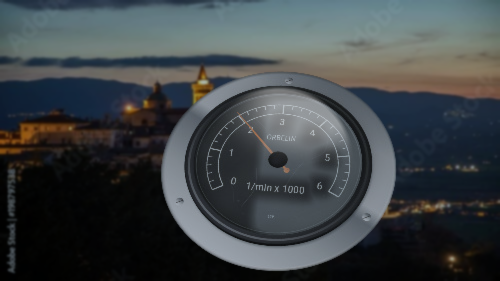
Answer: 2000 rpm
